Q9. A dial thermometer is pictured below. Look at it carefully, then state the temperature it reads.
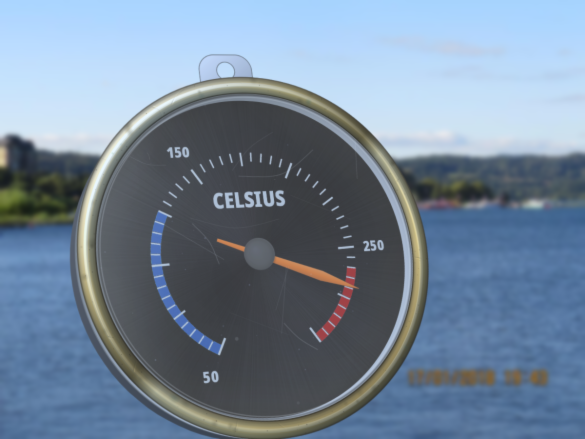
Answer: 270 °C
